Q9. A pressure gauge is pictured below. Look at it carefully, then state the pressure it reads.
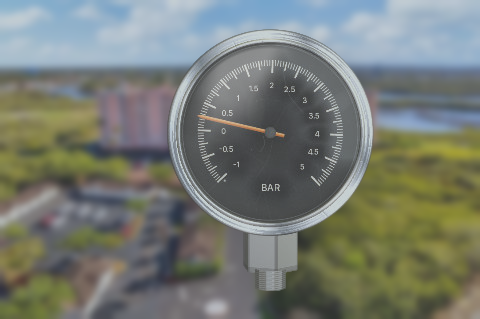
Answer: 0.25 bar
